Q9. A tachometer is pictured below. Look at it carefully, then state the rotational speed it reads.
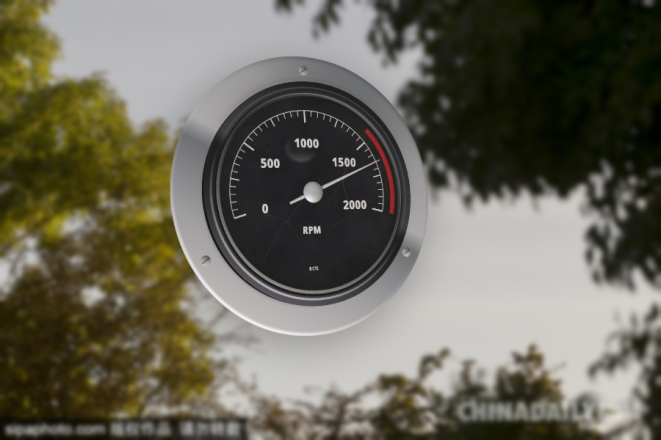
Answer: 1650 rpm
